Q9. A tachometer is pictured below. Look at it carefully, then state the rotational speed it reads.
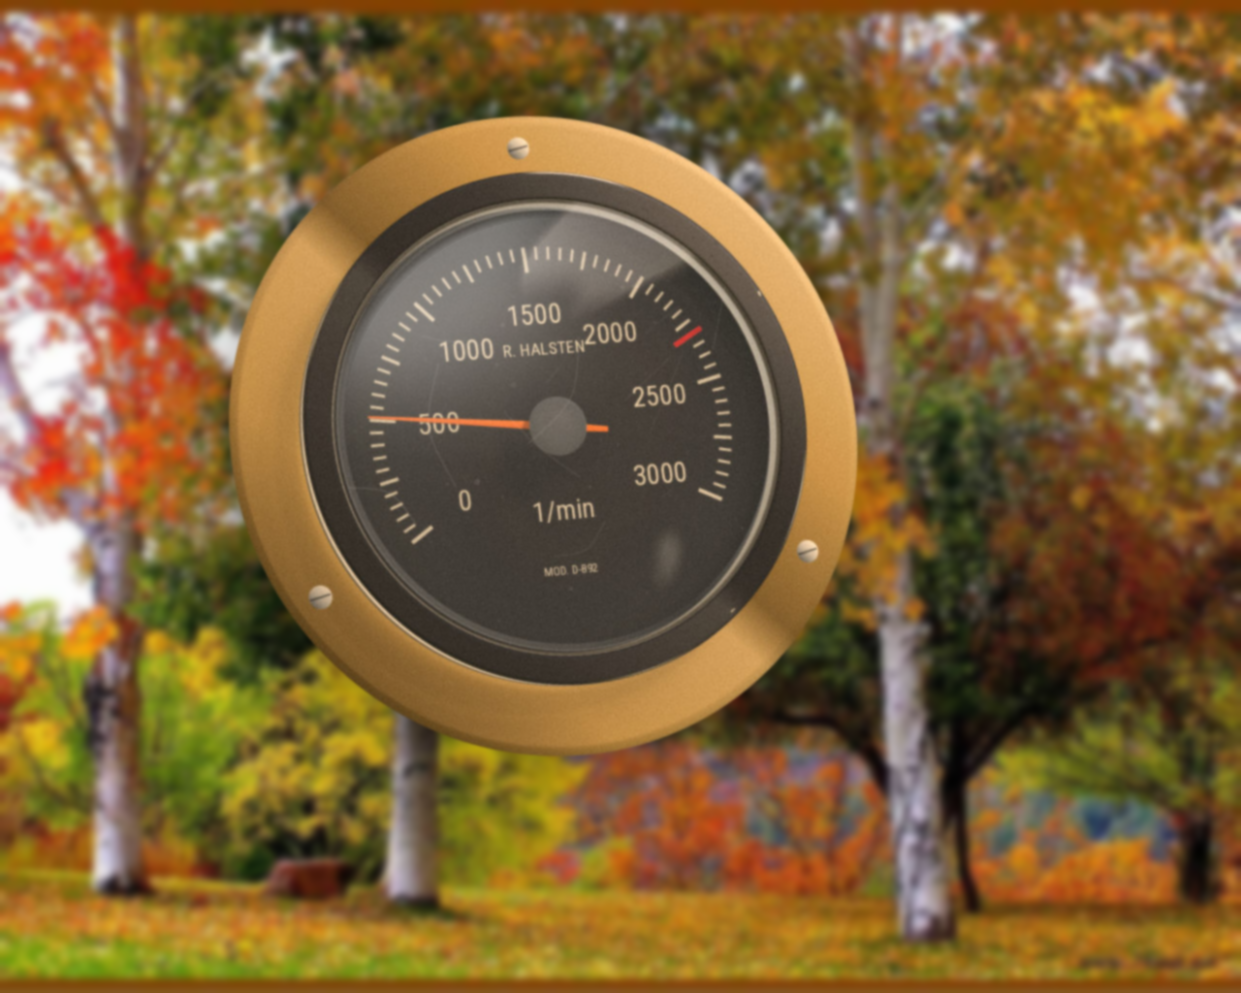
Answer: 500 rpm
